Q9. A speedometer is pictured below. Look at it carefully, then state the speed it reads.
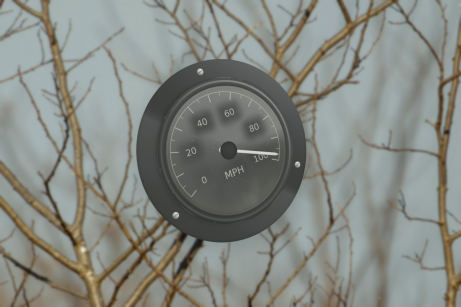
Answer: 97.5 mph
